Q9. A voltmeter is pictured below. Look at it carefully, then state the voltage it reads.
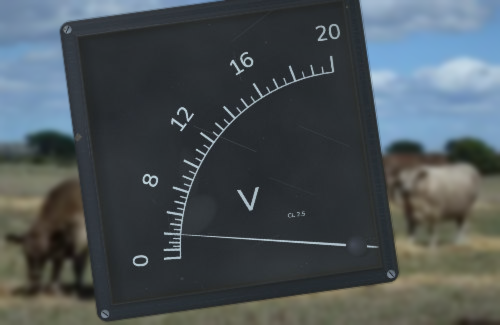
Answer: 4 V
